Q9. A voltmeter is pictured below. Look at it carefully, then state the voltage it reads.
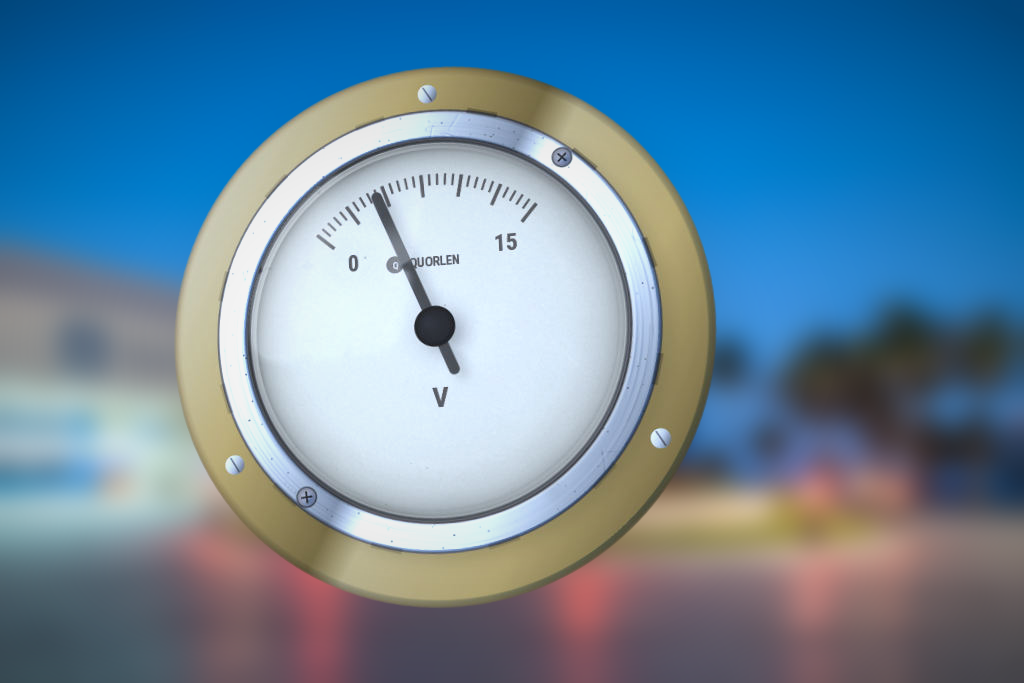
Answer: 4.5 V
